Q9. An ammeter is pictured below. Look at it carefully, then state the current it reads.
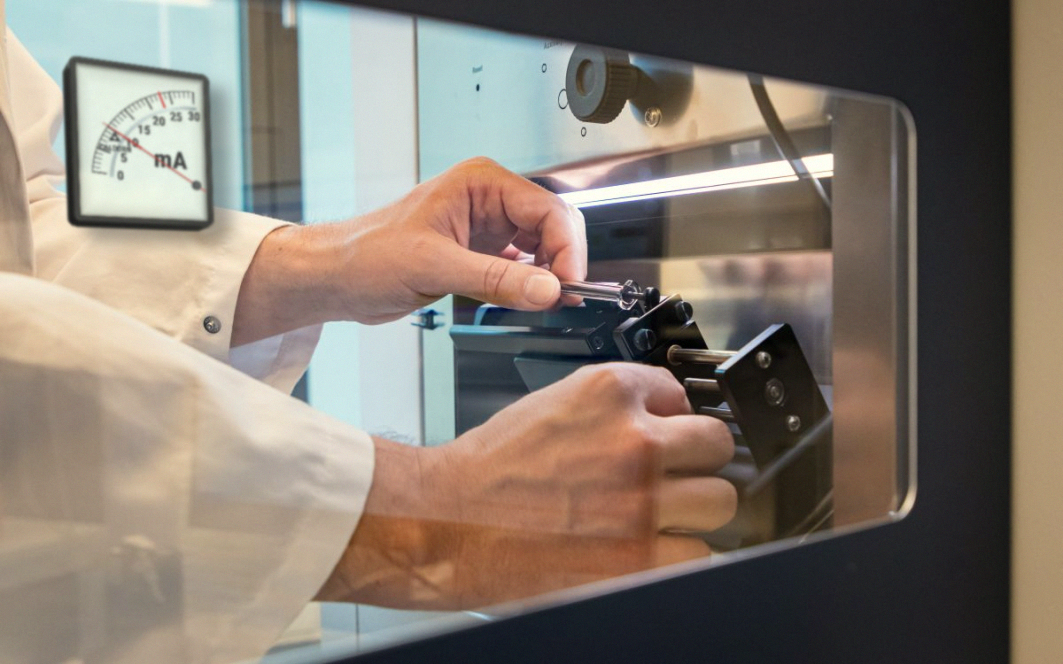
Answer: 10 mA
